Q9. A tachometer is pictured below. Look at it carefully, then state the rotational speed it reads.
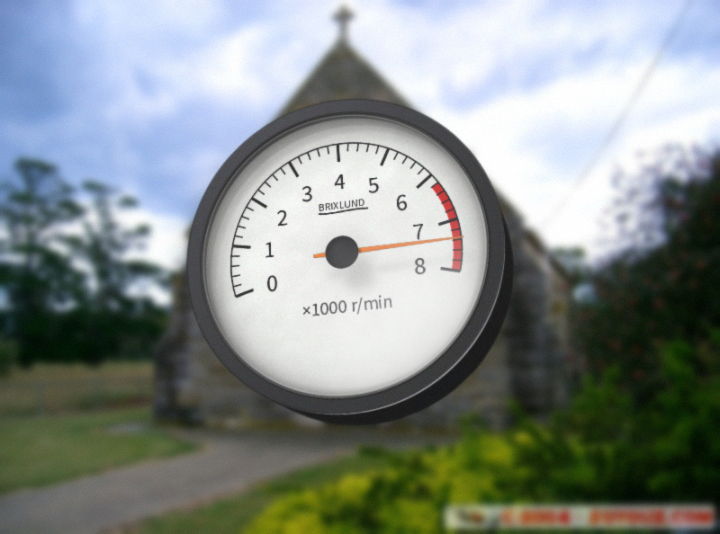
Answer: 7400 rpm
